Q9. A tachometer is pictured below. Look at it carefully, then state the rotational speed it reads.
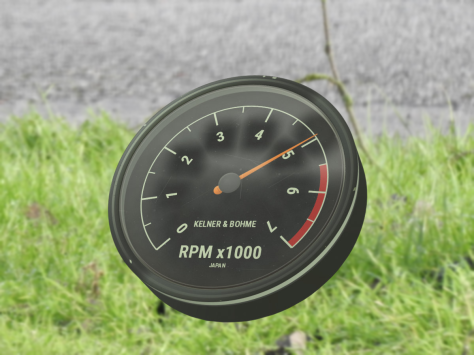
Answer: 5000 rpm
